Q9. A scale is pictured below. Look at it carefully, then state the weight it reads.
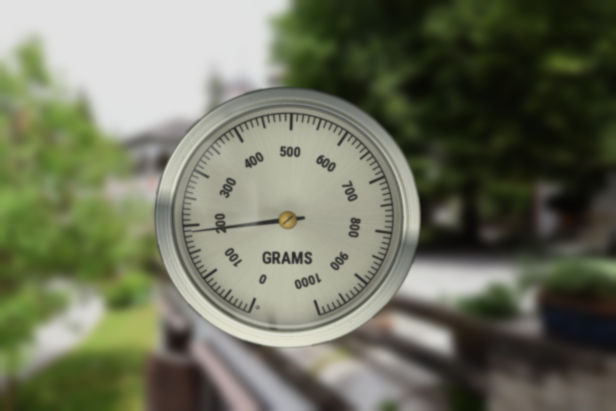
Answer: 190 g
